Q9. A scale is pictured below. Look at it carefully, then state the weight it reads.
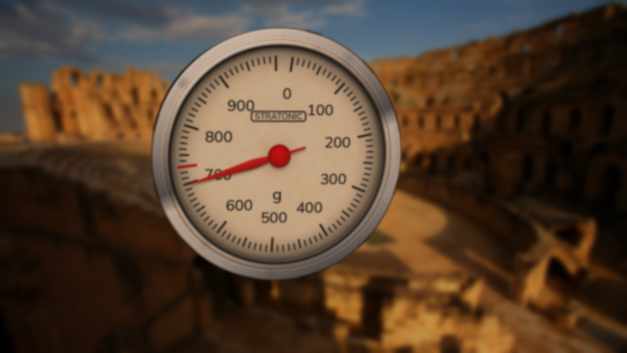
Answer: 700 g
